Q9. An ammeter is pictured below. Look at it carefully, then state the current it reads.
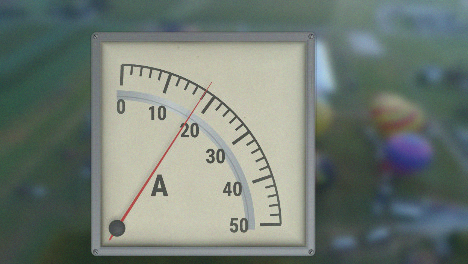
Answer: 18 A
